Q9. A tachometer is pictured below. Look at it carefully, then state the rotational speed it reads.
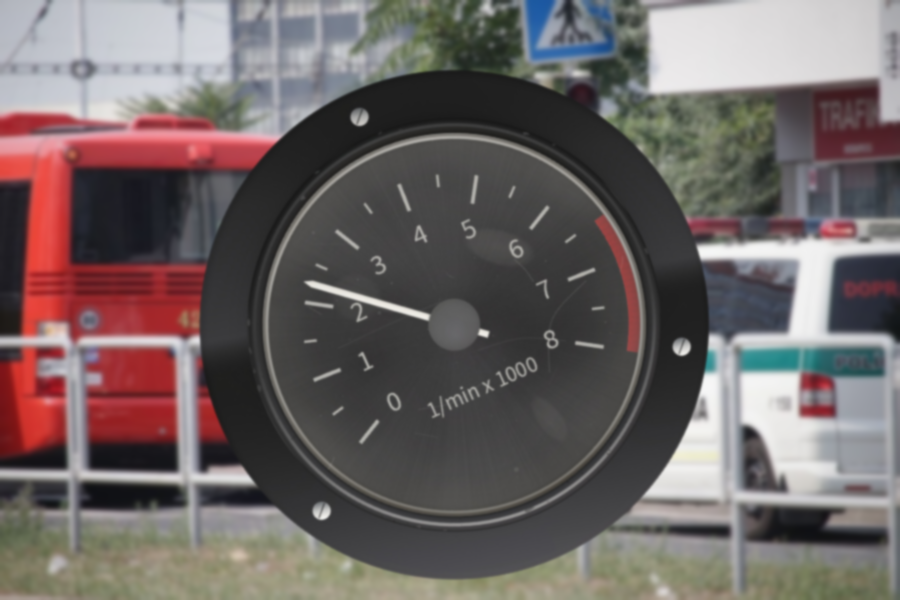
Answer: 2250 rpm
